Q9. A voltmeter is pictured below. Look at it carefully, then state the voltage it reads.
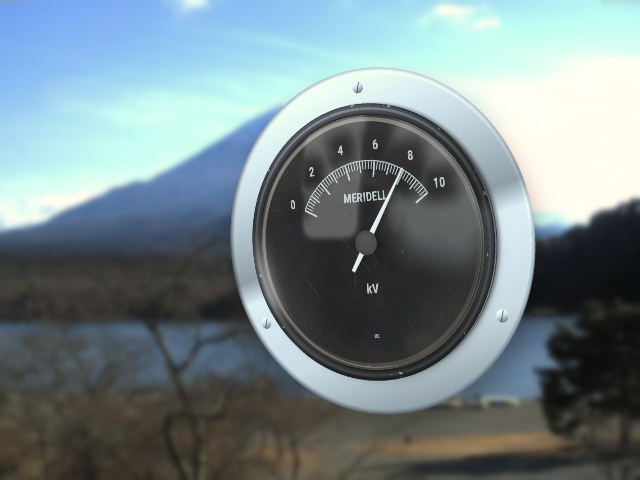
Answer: 8 kV
